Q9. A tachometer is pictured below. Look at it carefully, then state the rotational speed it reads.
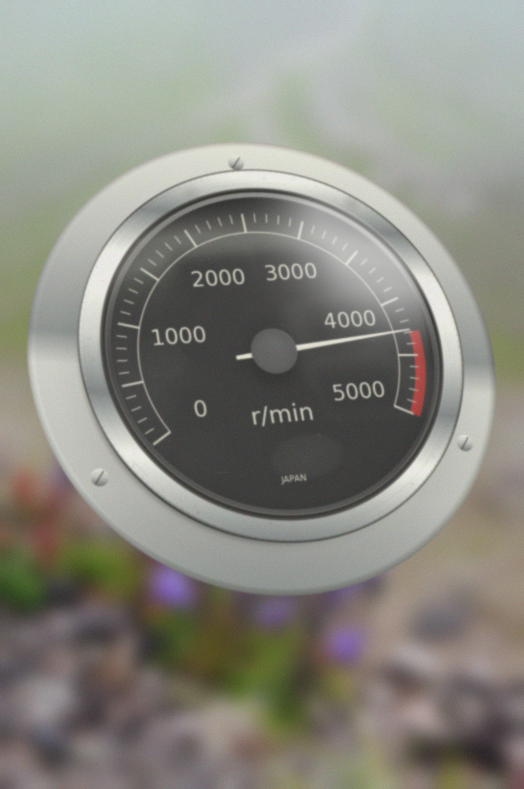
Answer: 4300 rpm
